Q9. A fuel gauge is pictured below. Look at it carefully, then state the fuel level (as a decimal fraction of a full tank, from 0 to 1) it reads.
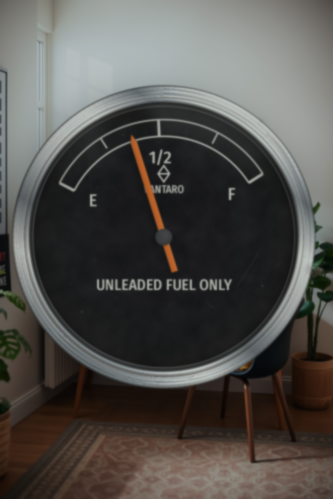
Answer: 0.375
